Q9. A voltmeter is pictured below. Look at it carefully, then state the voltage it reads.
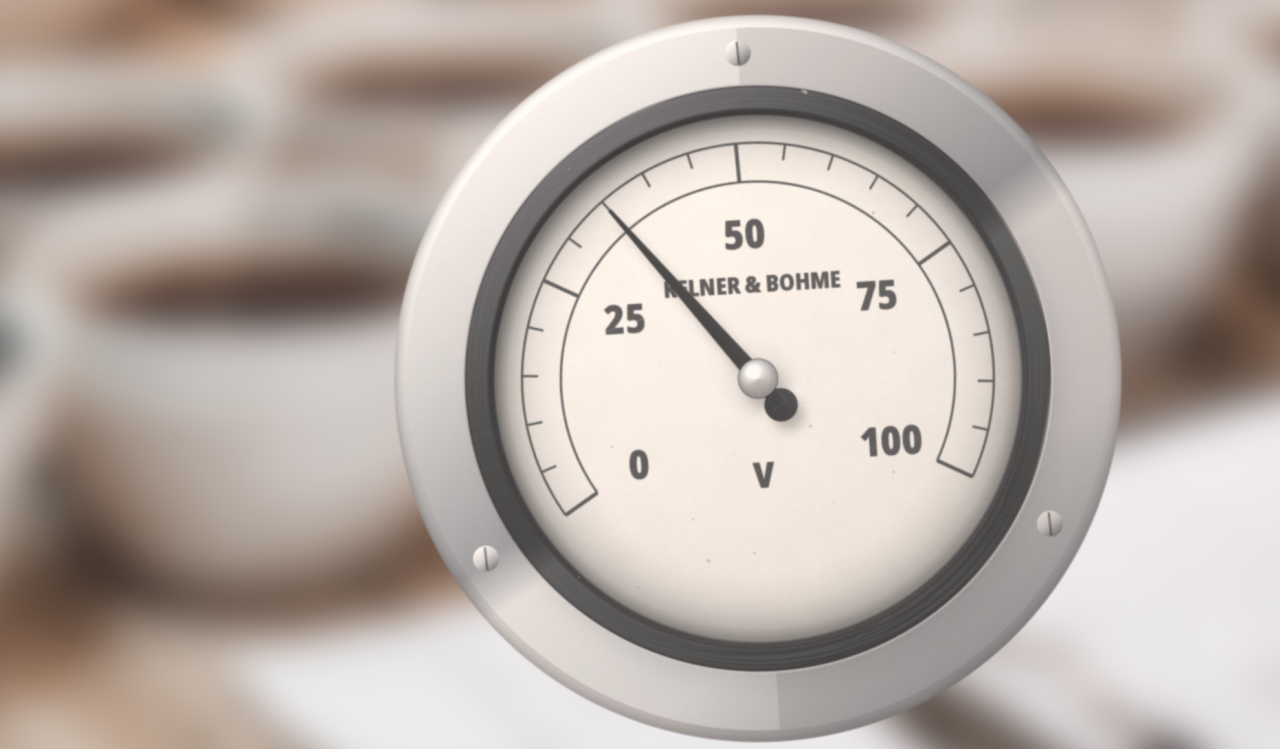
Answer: 35 V
